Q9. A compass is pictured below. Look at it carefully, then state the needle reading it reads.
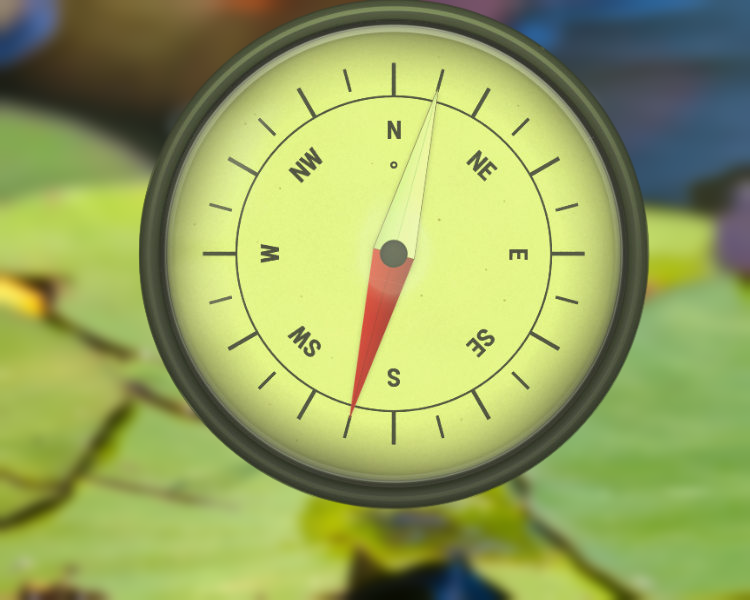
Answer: 195 °
